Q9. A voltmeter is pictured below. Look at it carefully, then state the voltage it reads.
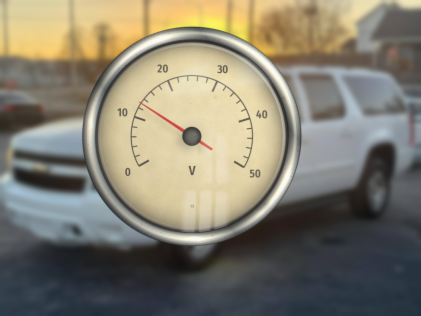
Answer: 13 V
